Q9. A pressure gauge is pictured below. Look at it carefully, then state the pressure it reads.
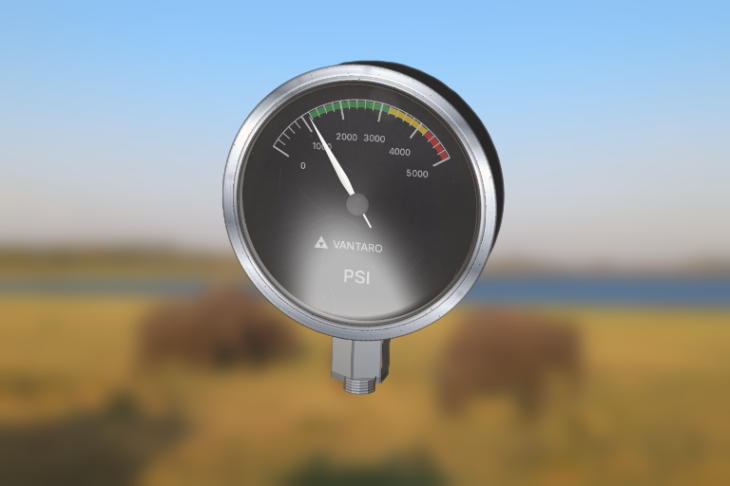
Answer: 1200 psi
